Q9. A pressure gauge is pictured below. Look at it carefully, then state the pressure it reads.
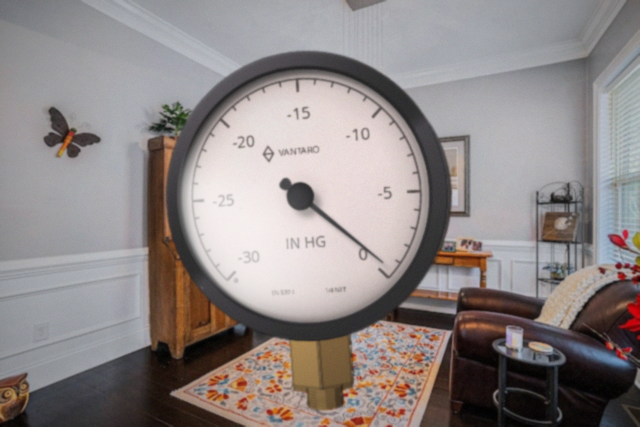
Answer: -0.5 inHg
